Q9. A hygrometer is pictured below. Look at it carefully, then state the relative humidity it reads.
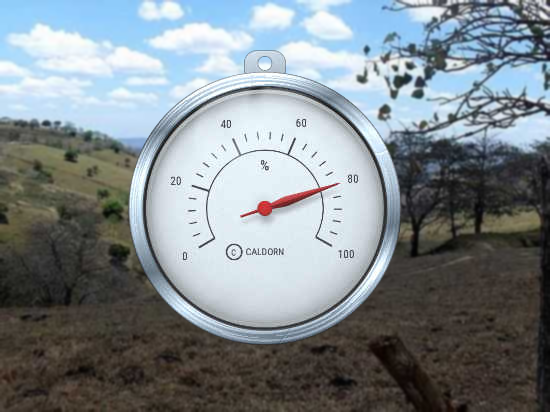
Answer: 80 %
